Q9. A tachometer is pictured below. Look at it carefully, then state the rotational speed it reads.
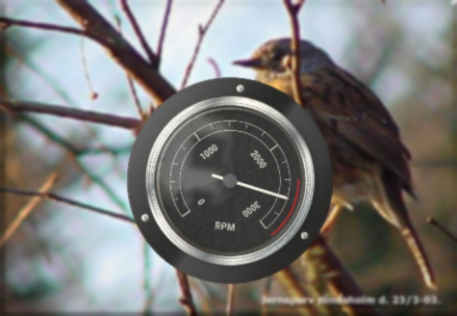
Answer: 2600 rpm
